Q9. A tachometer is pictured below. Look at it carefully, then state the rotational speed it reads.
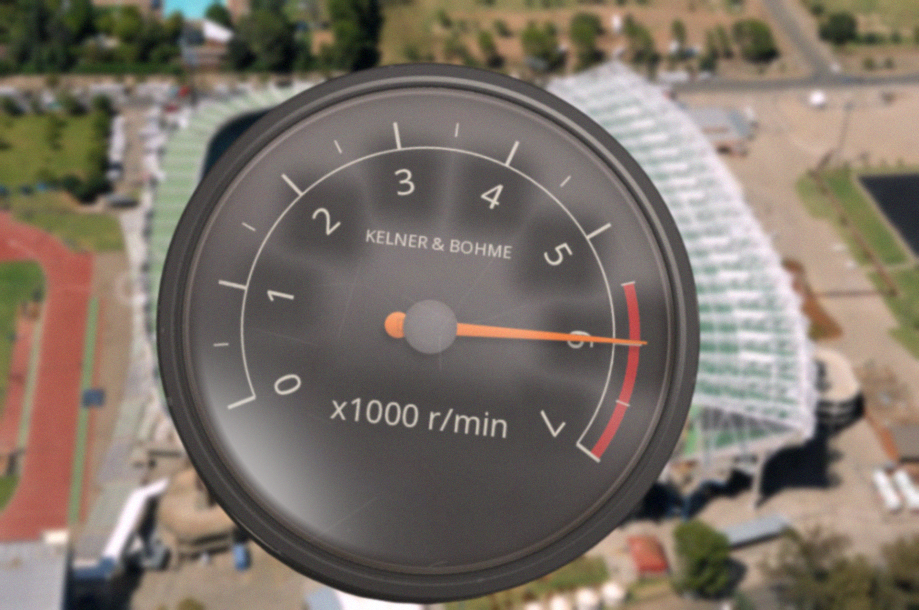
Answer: 6000 rpm
